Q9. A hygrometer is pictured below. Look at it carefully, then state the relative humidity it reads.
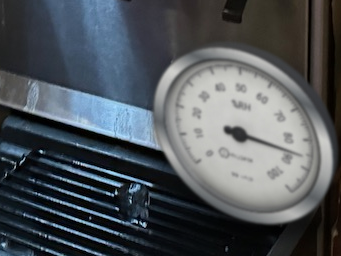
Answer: 85 %
